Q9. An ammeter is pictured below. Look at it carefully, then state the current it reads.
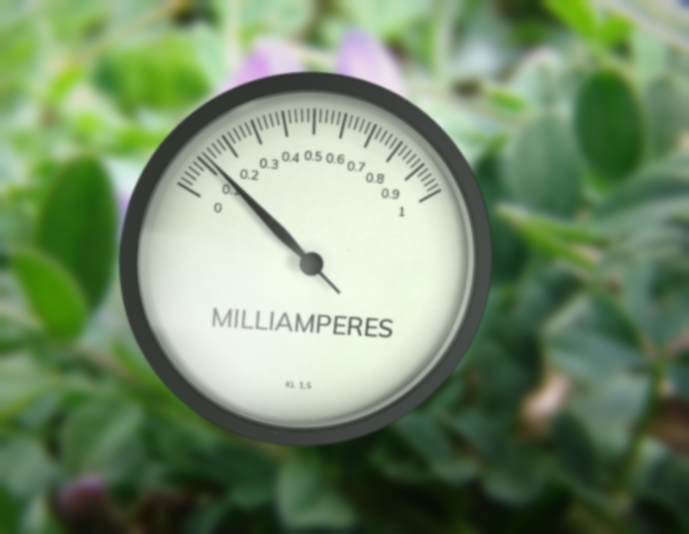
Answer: 0.12 mA
